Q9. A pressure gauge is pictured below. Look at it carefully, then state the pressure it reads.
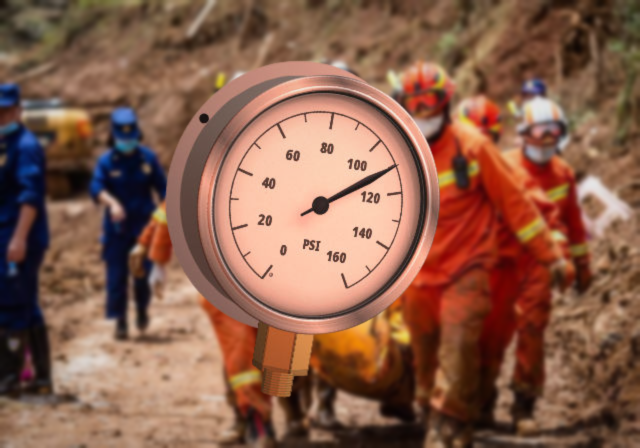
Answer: 110 psi
